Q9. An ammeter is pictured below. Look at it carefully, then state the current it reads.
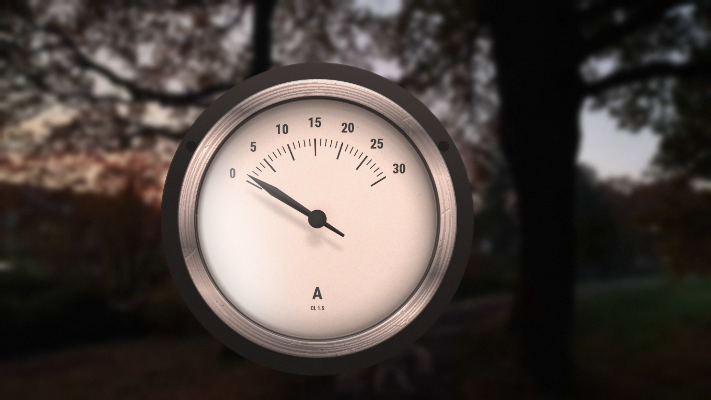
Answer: 1 A
